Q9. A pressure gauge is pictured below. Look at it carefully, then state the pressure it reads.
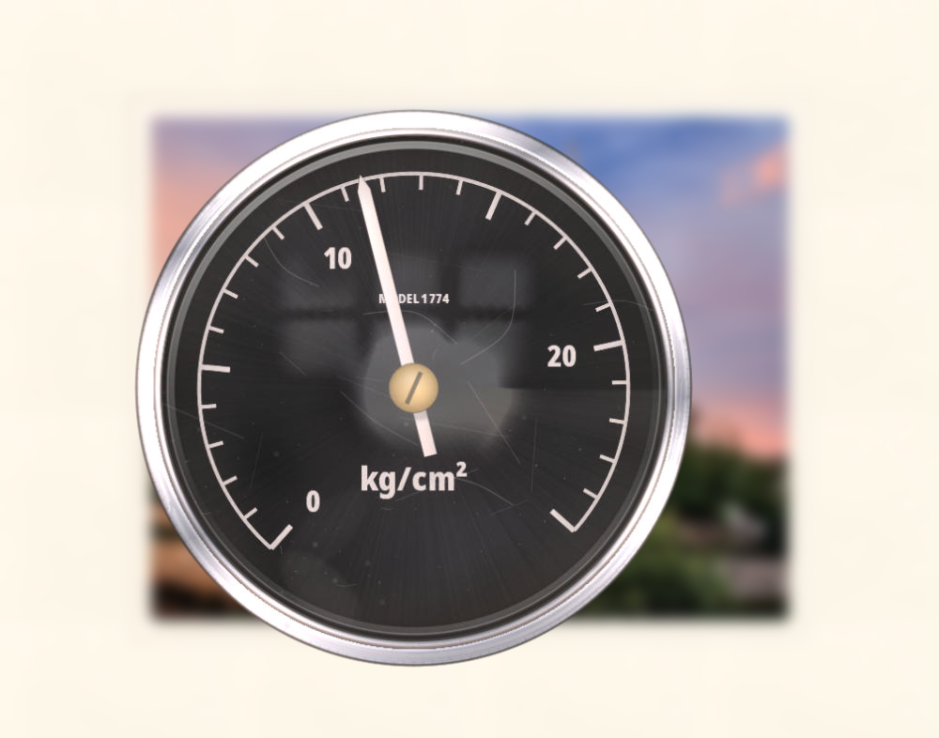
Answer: 11.5 kg/cm²
